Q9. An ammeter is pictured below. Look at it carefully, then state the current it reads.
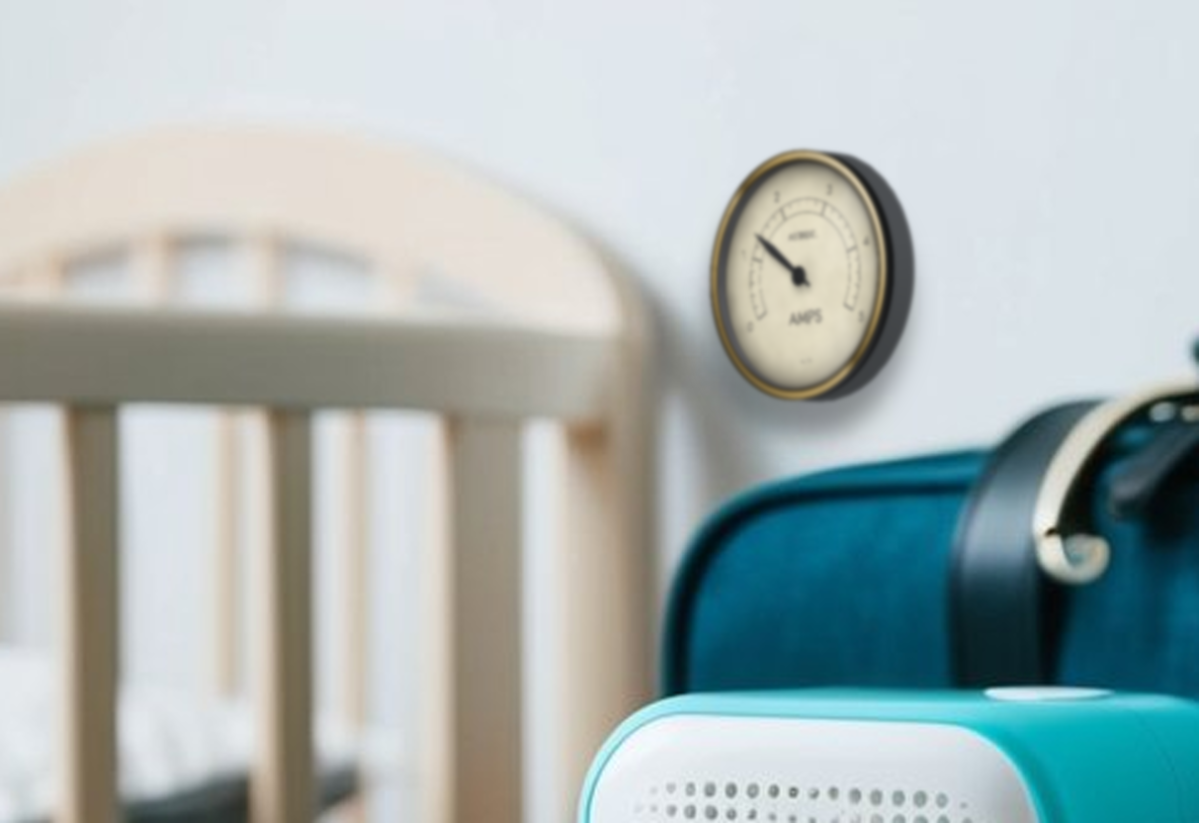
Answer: 1.4 A
